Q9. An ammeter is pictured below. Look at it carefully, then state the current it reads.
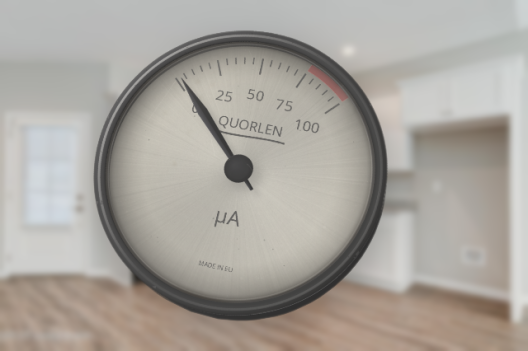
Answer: 2.5 µA
